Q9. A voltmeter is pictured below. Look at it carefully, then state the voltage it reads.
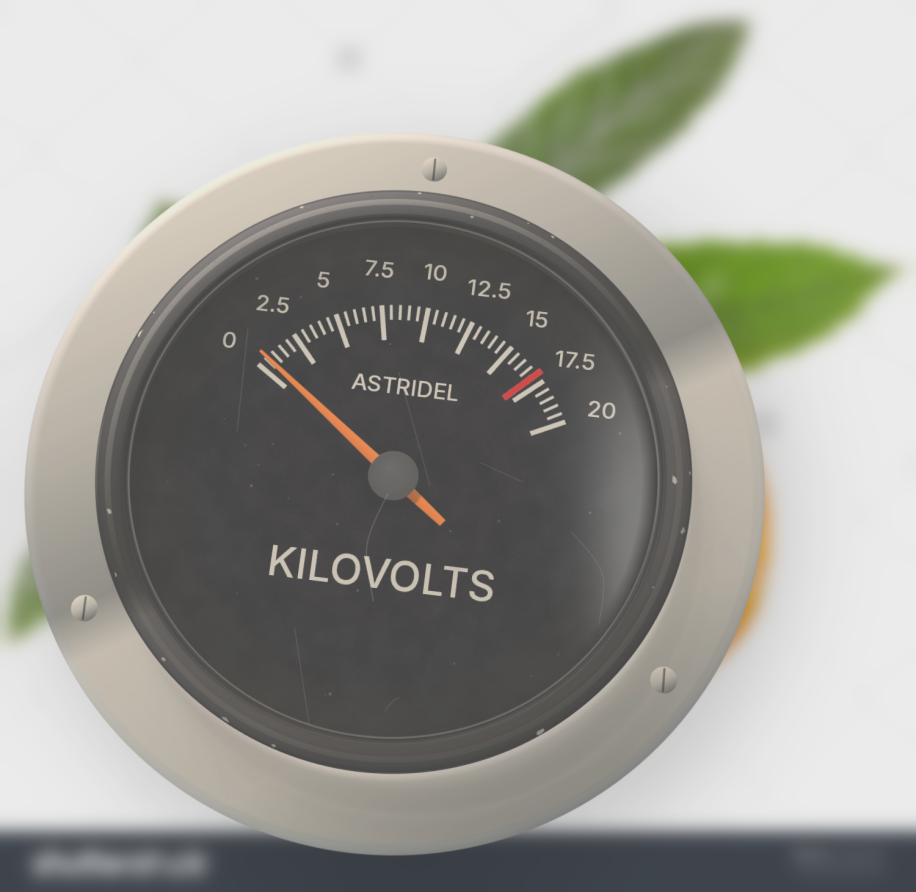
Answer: 0.5 kV
